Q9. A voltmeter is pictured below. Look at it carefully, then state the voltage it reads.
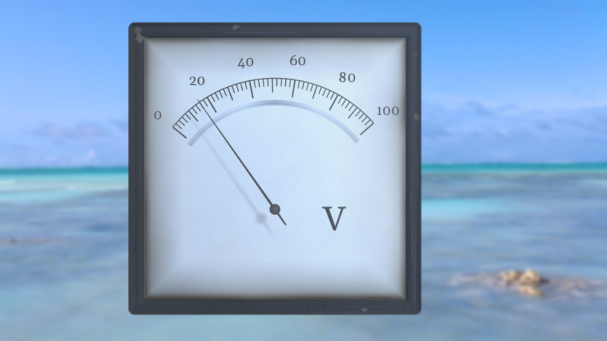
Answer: 16 V
